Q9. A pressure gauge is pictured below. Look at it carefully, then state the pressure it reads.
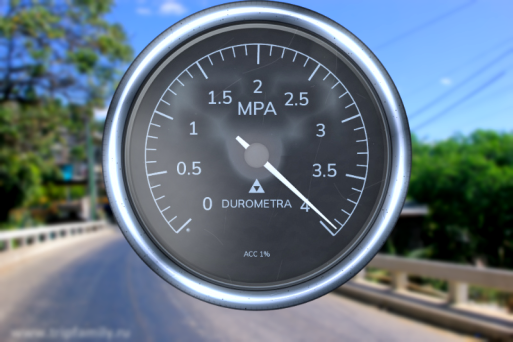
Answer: 3.95 MPa
